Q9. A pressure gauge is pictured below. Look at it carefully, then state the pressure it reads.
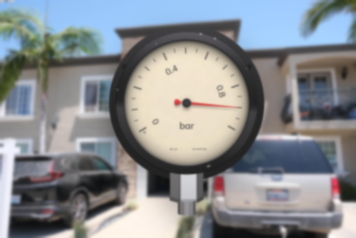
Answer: 0.9 bar
